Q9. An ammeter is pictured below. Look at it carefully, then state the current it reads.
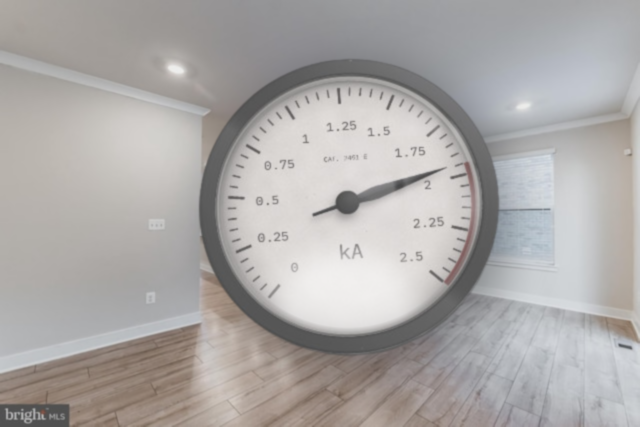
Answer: 1.95 kA
